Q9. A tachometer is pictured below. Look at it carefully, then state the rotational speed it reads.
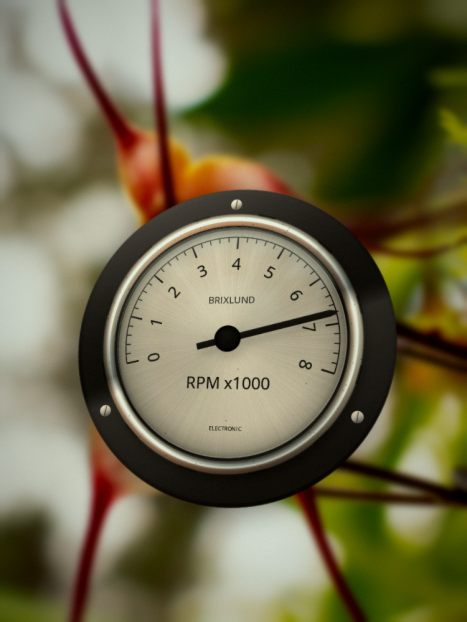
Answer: 6800 rpm
